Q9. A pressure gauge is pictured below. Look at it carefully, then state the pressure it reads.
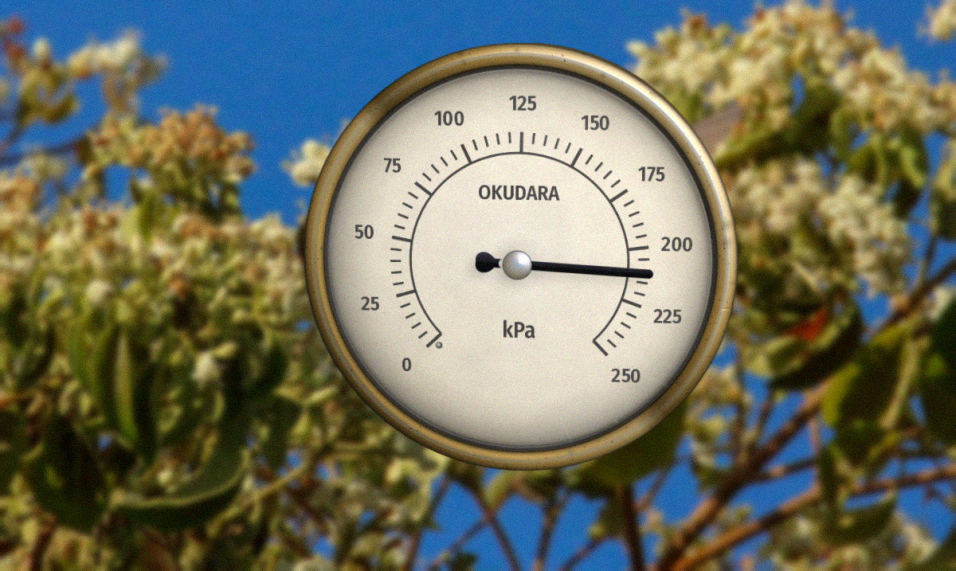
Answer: 210 kPa
